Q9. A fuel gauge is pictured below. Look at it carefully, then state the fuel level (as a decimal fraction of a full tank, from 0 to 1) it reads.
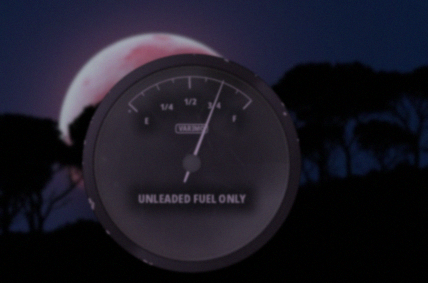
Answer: 0.75
